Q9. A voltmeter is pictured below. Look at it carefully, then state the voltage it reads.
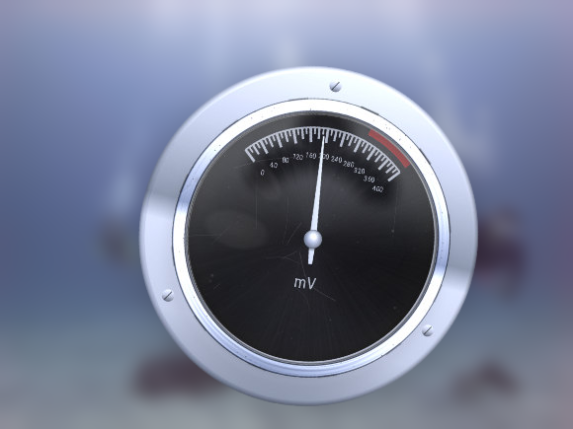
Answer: 190 mV
